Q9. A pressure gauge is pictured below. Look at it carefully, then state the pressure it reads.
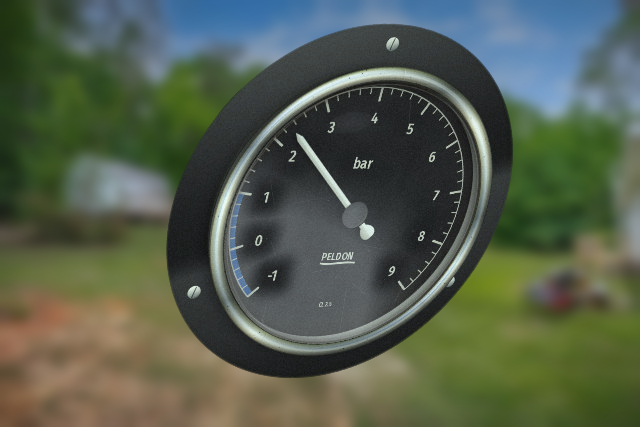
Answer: 2.3 bar
